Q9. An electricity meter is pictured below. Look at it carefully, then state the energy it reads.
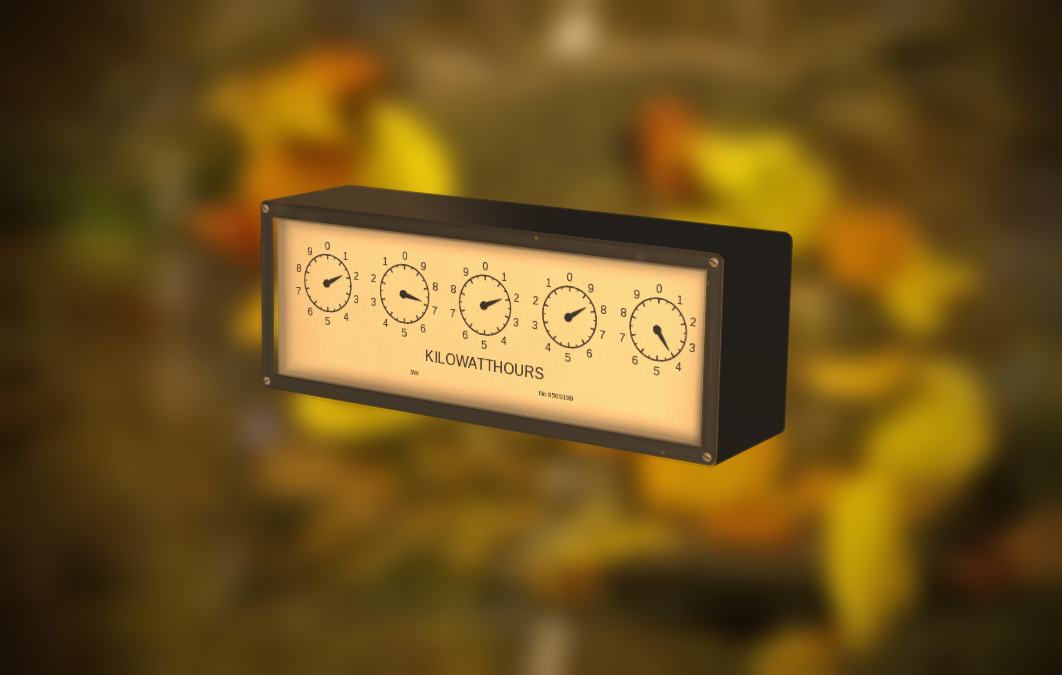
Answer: 17184 kWh
